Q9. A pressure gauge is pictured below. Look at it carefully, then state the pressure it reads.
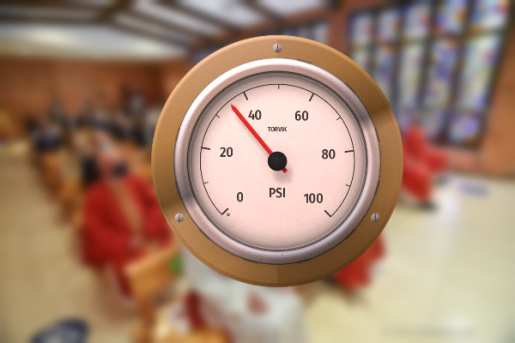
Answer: 35 psi
